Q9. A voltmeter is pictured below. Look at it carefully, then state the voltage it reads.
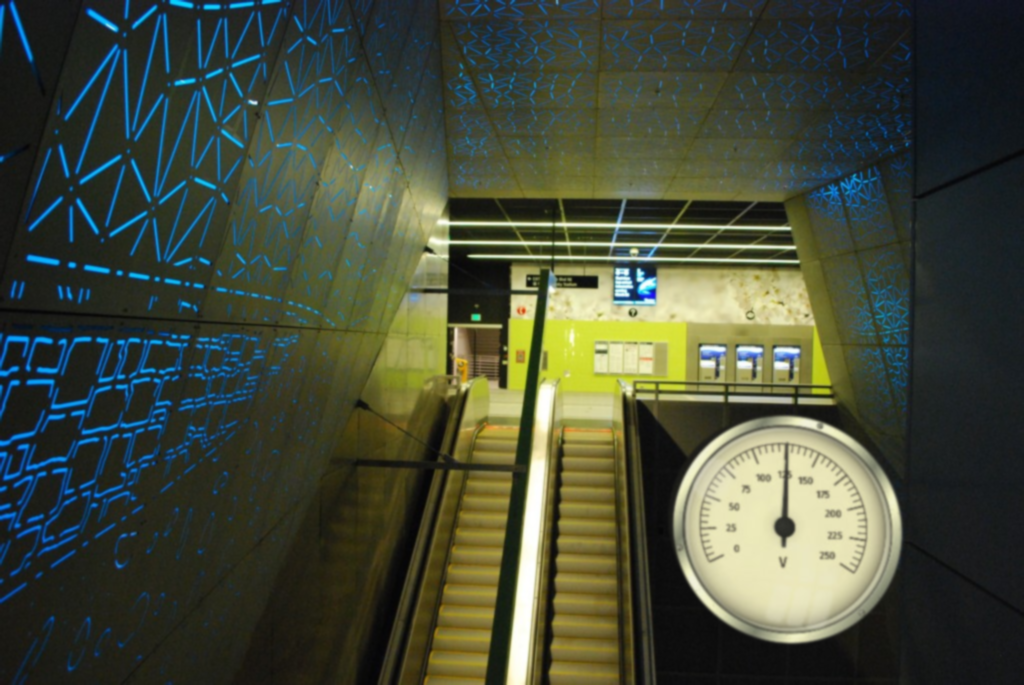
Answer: 125 V
